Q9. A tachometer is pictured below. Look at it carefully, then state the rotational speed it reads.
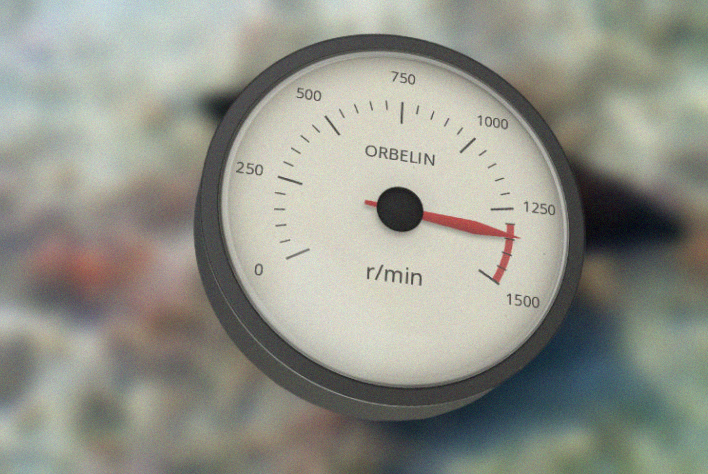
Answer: 1350 rpm
